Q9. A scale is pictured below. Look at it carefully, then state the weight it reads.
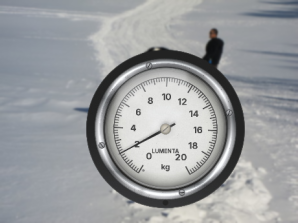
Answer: 2 kg
